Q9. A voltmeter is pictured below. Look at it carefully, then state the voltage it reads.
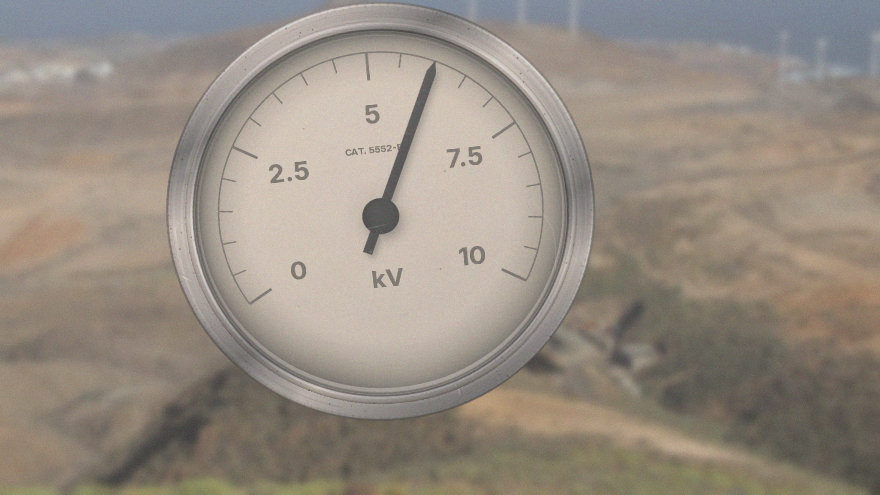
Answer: 6 kV
